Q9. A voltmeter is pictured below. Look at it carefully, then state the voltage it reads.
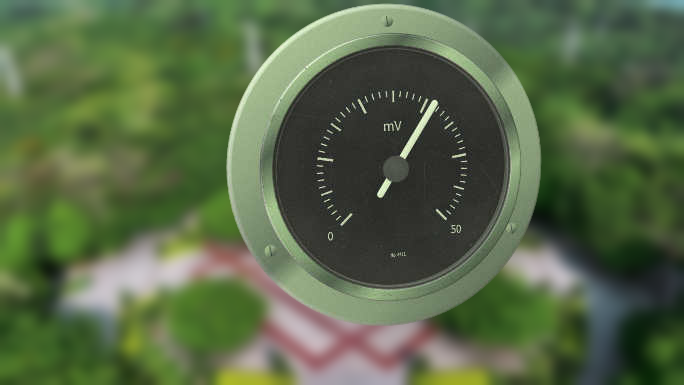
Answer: 31 mV
